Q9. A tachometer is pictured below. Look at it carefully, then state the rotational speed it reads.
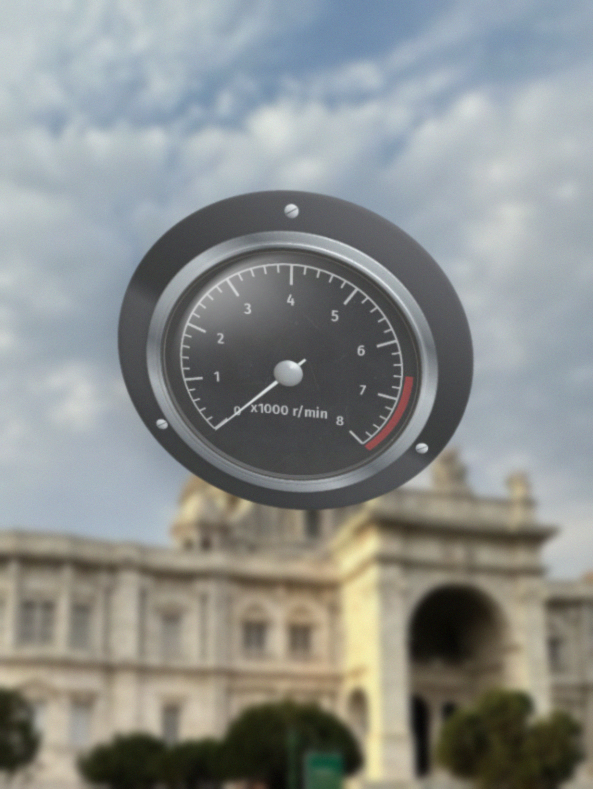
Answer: 0 rpm
